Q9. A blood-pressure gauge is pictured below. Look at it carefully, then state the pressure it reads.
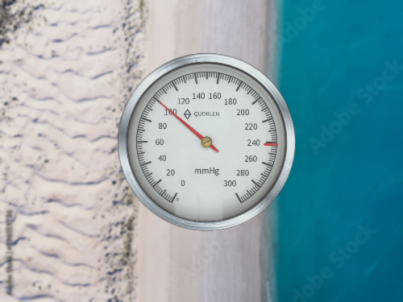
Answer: 100 mmHg
